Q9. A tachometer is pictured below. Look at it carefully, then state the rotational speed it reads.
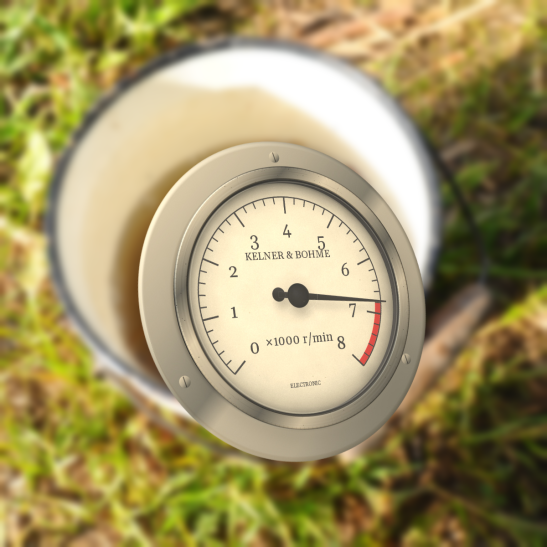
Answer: 6800 rpm
